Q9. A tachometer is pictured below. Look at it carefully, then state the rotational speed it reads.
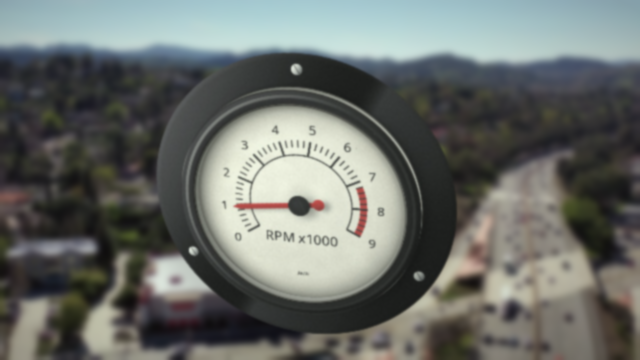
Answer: 1000 rpm
